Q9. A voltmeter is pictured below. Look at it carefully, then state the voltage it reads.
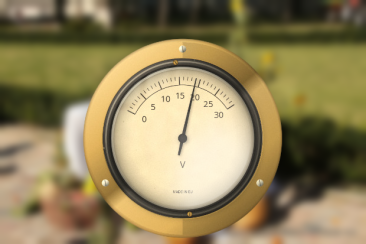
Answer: 19 V
